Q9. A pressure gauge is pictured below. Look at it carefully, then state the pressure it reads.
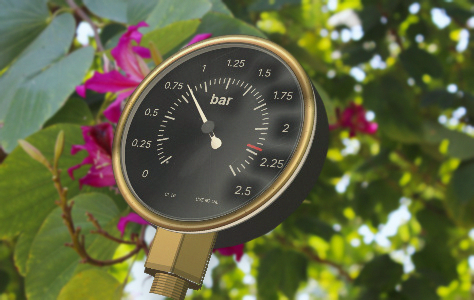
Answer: 0.85 bar
